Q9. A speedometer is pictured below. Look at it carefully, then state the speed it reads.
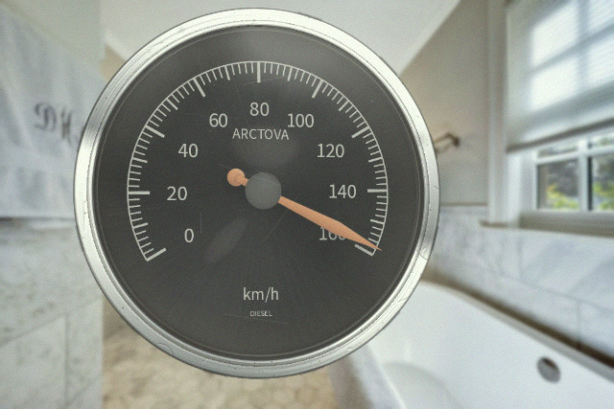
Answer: 158 km/h
